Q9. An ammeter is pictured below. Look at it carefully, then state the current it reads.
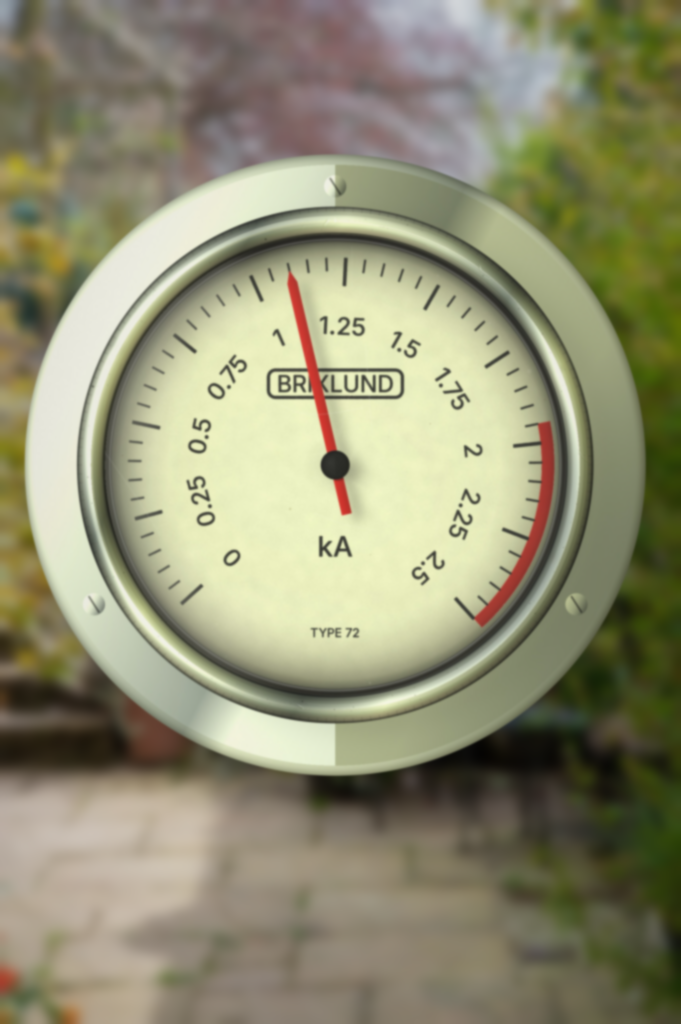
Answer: 1.1 kA
